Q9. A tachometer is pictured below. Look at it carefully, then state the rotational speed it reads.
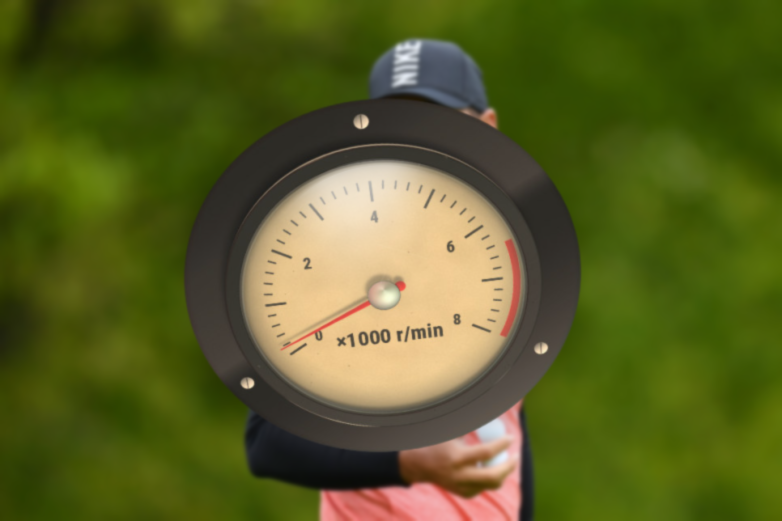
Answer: 200 rpm
